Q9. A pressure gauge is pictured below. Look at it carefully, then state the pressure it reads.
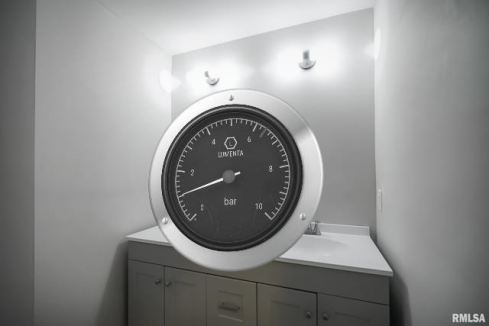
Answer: 1 bar
